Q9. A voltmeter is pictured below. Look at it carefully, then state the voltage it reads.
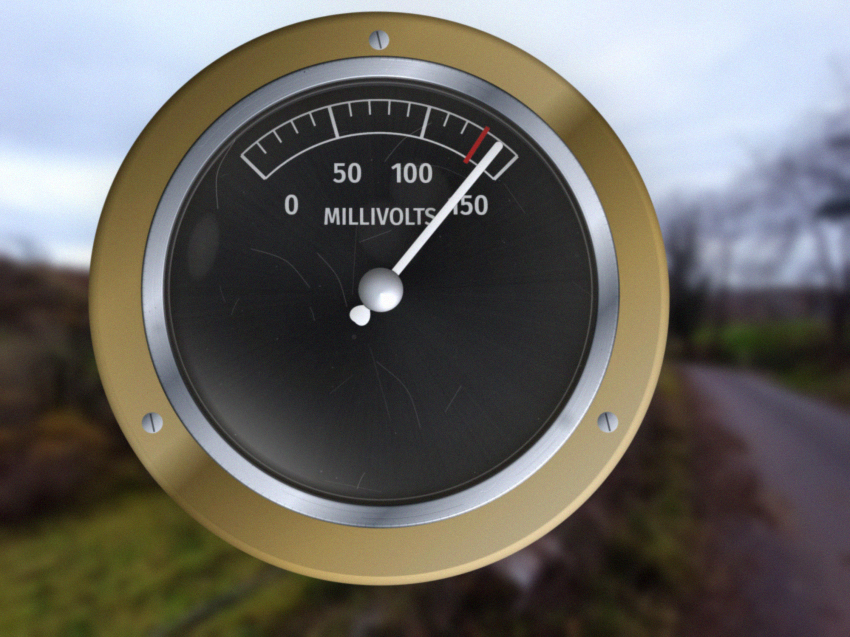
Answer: 140 mV
